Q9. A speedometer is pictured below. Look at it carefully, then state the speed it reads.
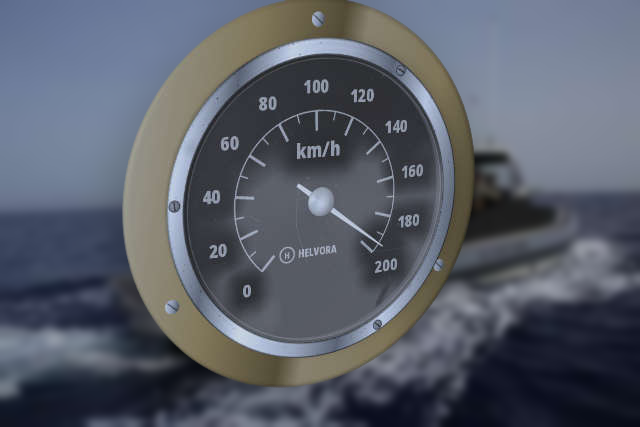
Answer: 195 km/h
